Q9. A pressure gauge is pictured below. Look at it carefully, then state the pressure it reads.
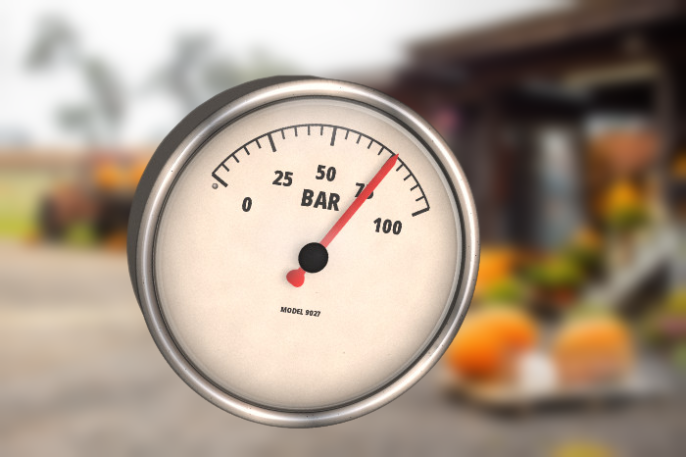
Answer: 75 bar
